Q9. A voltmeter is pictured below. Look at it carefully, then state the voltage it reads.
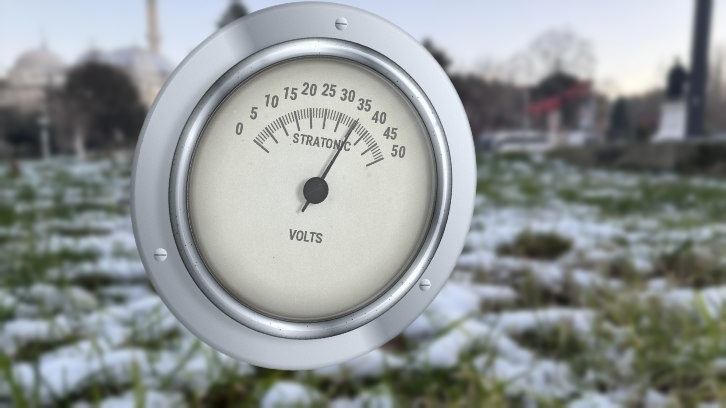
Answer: 35 V
